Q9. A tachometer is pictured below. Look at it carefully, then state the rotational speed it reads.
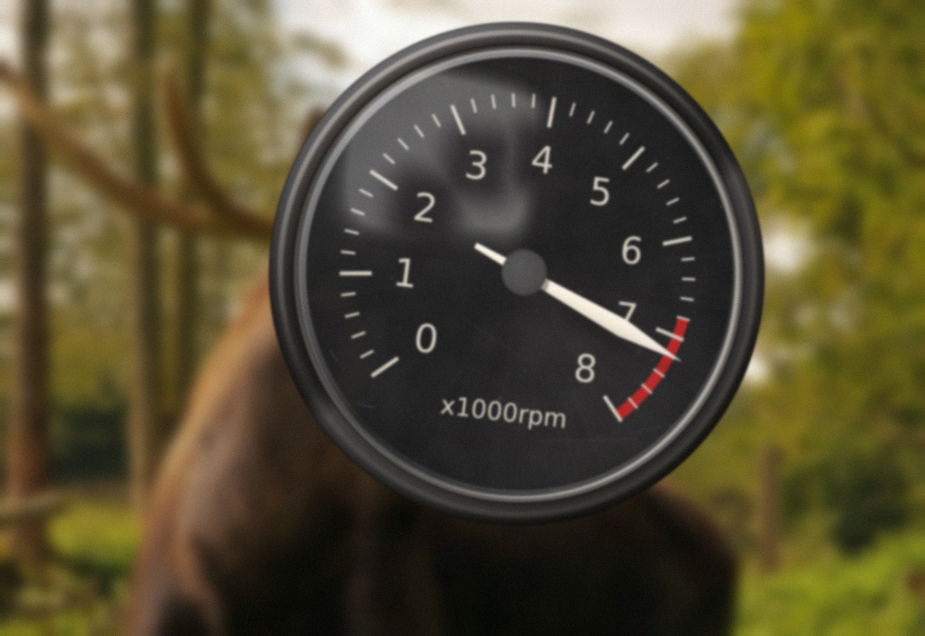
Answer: 7200 rpm
